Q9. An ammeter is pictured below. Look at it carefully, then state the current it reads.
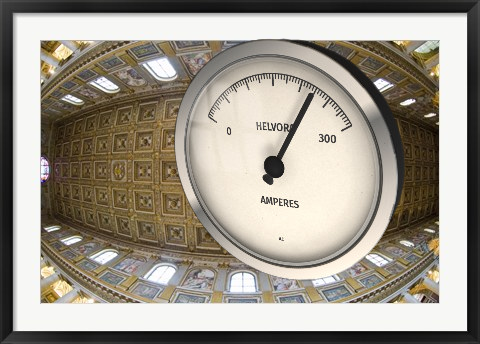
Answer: 225 A
